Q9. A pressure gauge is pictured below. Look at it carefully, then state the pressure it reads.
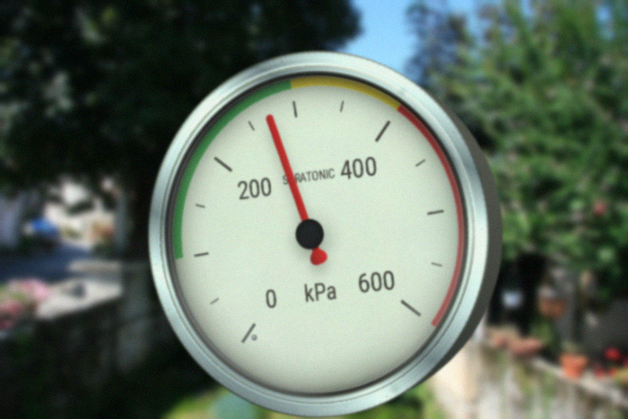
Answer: 275 kPa
